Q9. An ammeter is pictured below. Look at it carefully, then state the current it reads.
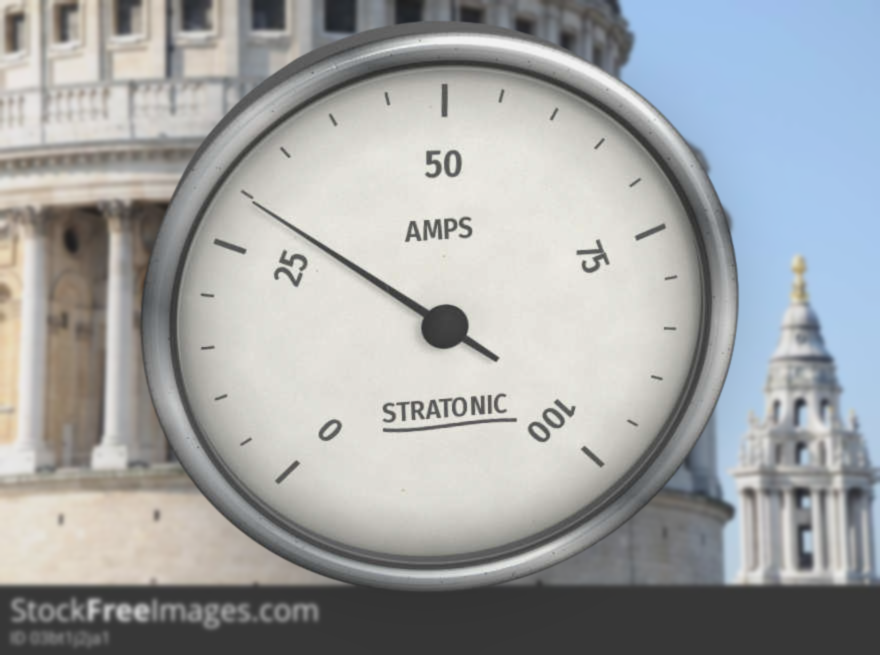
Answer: 30 A
